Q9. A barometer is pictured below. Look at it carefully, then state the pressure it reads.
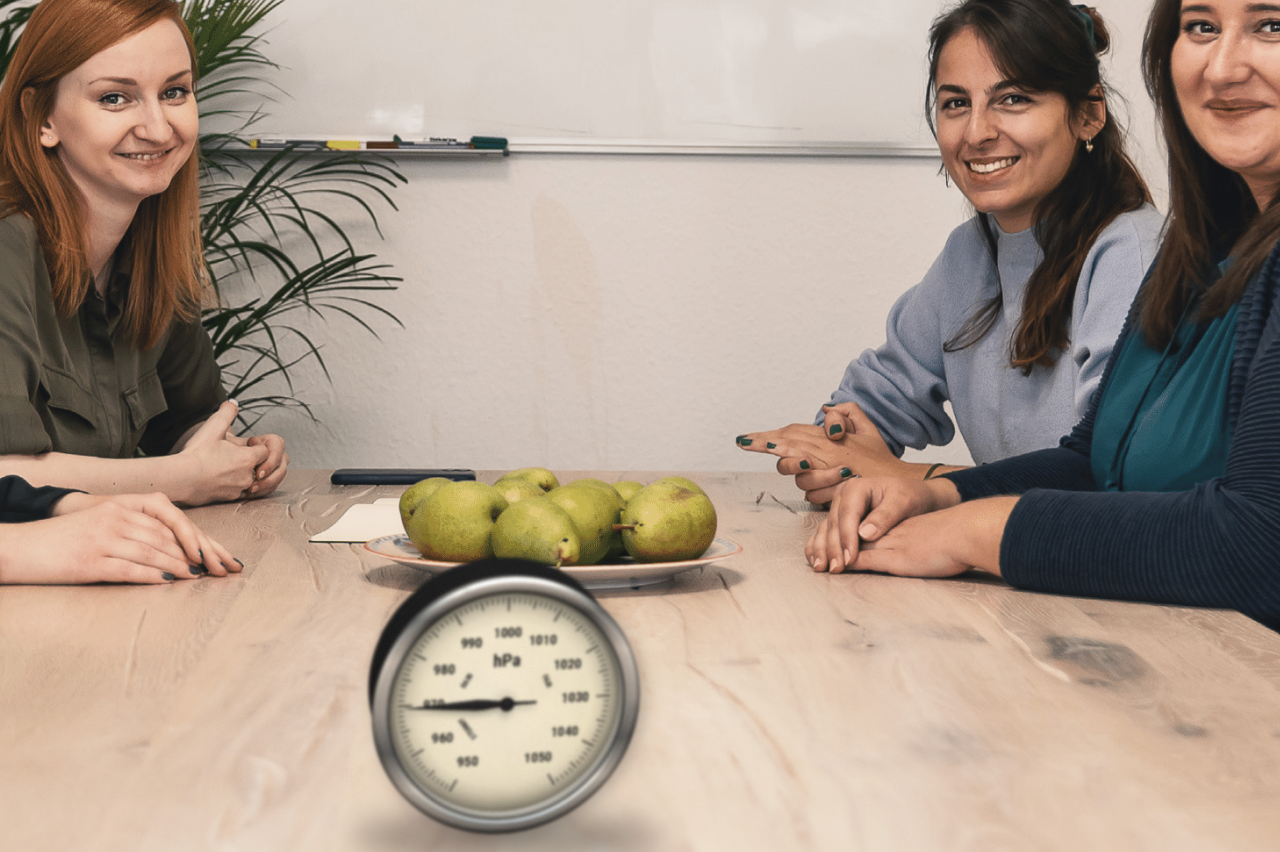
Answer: 970 hPa
